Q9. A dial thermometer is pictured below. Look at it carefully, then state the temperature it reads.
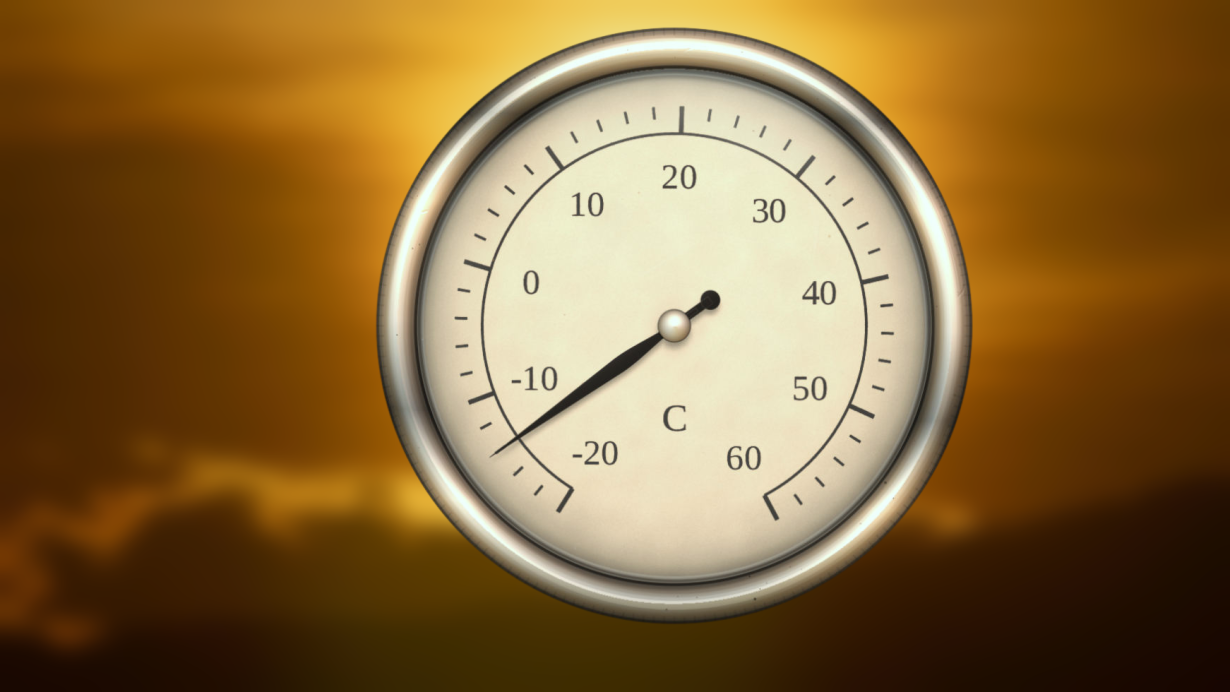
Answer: -14 °C
